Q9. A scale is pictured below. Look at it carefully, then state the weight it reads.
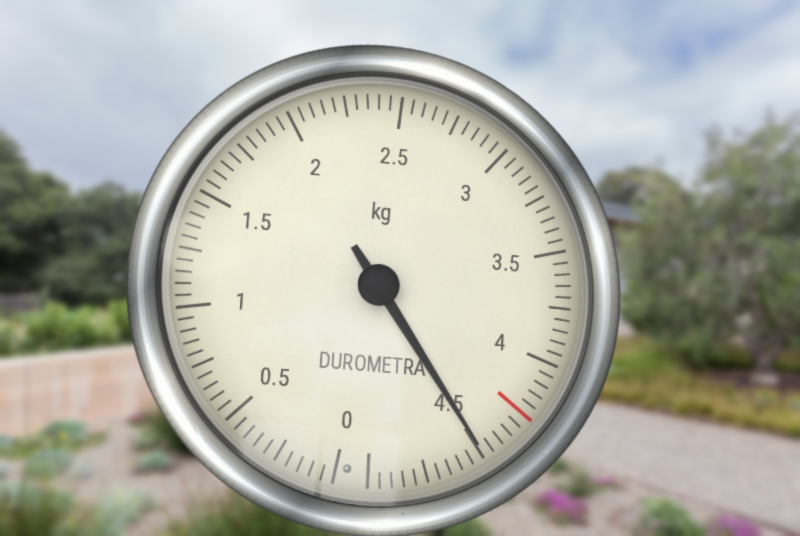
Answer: 4.5 kg
